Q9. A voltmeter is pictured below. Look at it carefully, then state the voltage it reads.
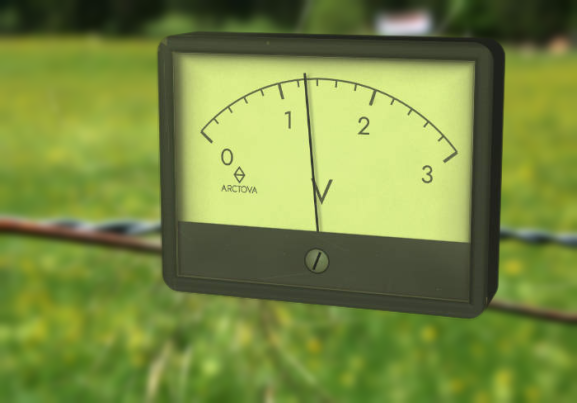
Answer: 1.3 V
